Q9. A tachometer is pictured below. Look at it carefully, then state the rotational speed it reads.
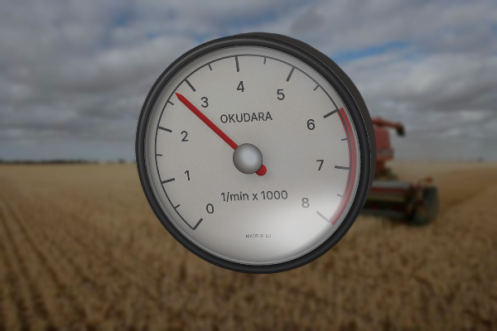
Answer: 2750 rpm
